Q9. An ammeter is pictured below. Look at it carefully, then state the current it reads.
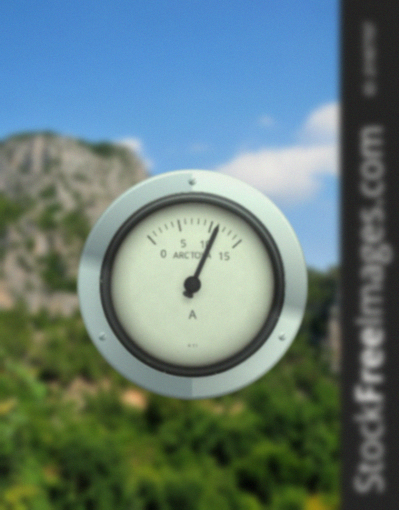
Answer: 11 A
